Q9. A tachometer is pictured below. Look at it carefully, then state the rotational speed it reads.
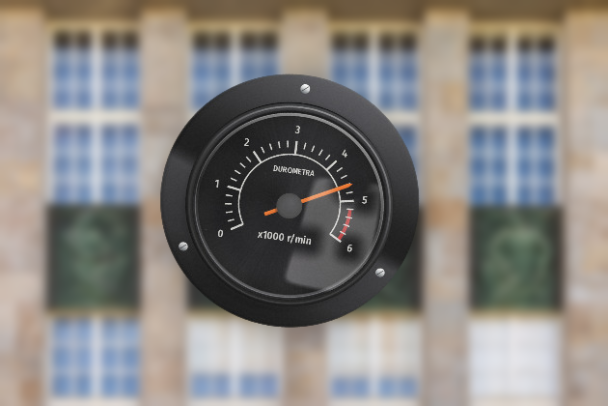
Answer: 4600 rpm
